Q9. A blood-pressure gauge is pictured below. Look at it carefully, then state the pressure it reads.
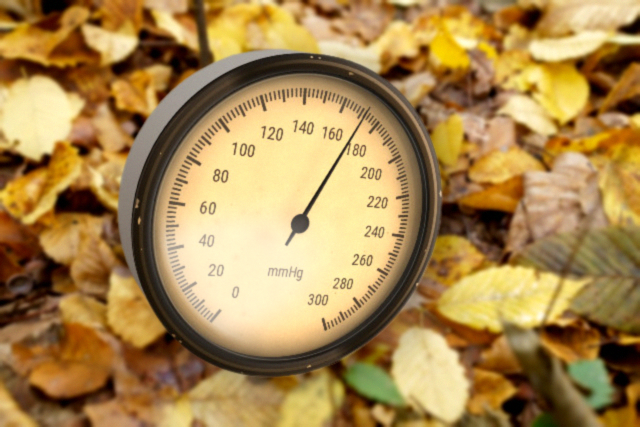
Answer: 170 mmHg
